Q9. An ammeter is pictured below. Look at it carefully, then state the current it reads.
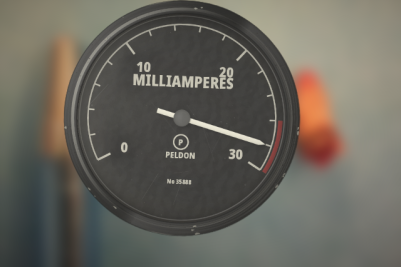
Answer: 28 mA
